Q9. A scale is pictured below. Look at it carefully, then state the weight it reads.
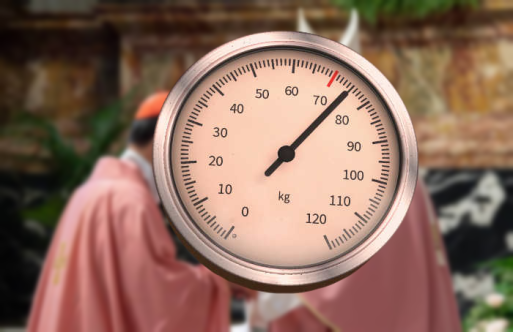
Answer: 75 kg
